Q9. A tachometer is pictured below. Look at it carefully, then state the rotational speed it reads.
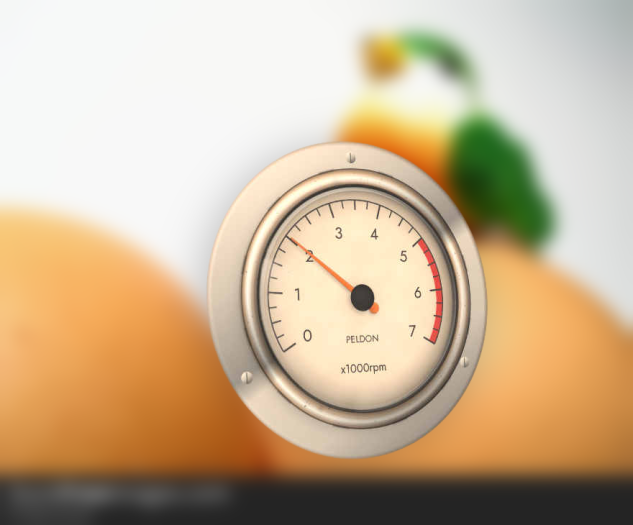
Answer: 2000 rpm
